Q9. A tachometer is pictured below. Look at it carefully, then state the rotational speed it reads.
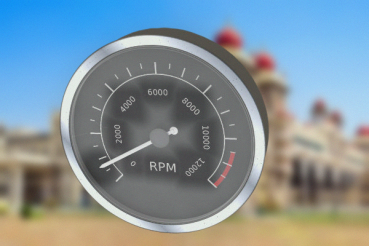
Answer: 750 rpm
